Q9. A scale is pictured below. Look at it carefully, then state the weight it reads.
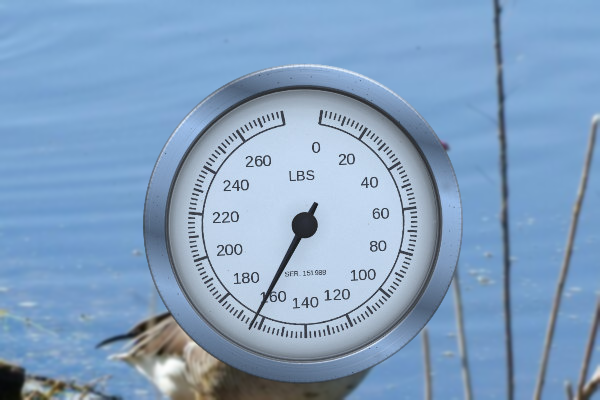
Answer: 164 lb
